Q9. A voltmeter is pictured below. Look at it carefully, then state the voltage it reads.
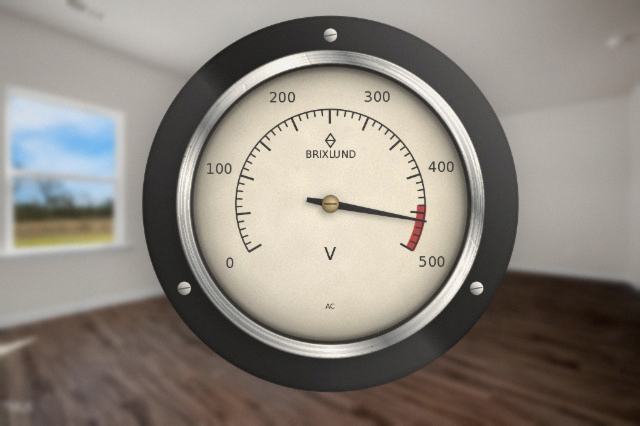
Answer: 460 V
